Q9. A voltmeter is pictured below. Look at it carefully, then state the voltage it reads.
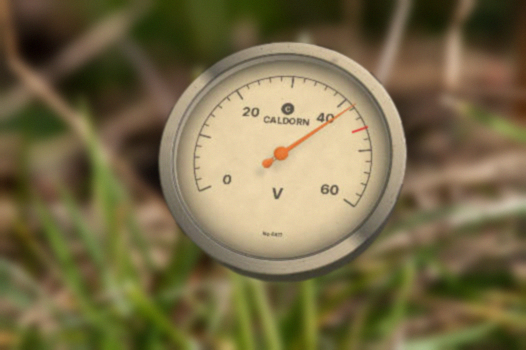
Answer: 42 V
